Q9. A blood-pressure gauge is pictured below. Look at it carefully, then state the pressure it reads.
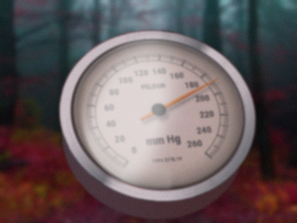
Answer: 190 mmHg
